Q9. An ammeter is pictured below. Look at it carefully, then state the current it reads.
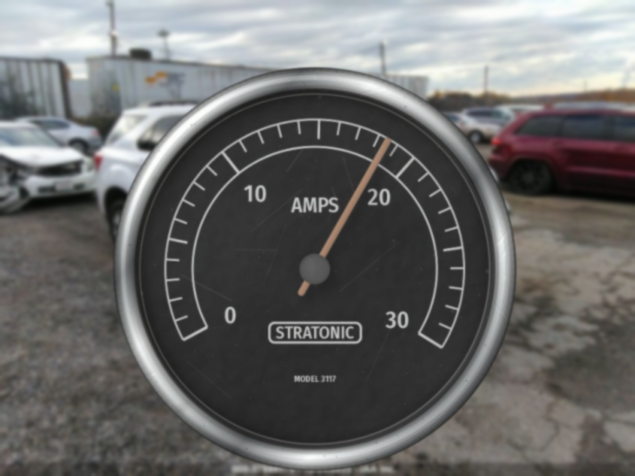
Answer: 18.5 A
